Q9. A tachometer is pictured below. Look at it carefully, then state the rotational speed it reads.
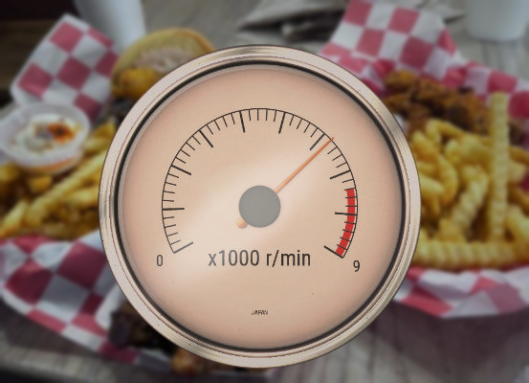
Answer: 6200 rpm
